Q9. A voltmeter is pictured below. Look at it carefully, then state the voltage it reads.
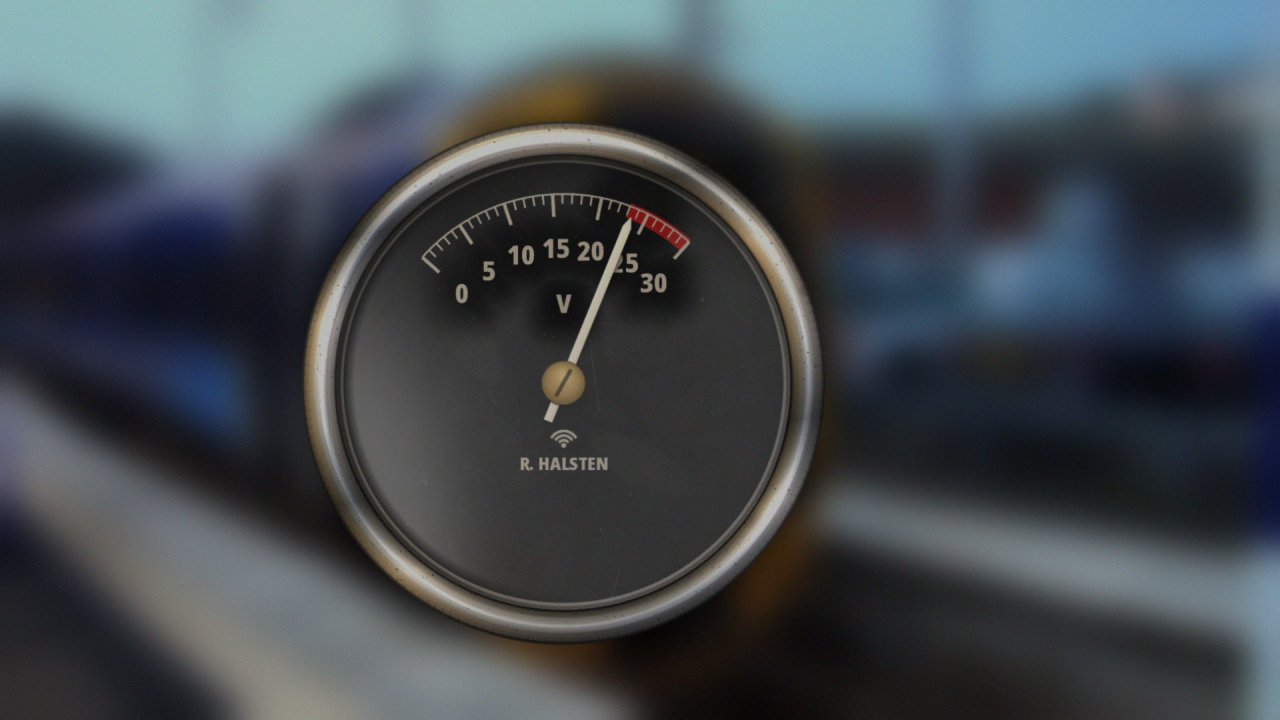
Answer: 23.5 V
